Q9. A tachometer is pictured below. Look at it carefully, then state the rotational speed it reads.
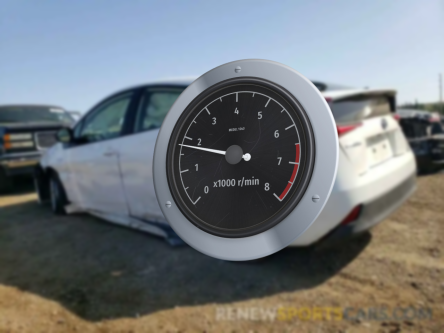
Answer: 1750 rpm
